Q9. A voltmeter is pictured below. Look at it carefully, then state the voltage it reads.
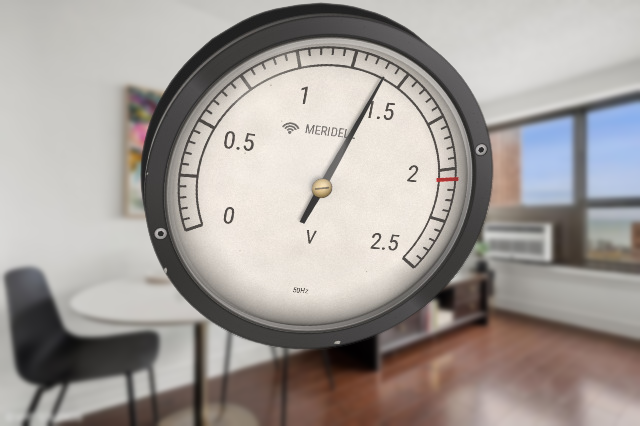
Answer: 1.4 V
